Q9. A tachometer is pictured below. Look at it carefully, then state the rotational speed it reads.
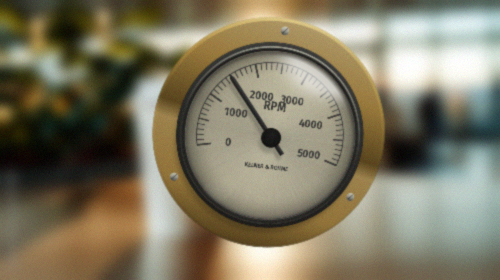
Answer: 1500 rpm
